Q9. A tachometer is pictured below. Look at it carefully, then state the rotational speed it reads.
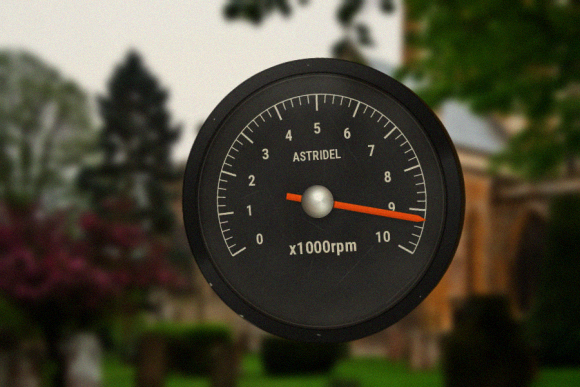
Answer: 9200 rpm
